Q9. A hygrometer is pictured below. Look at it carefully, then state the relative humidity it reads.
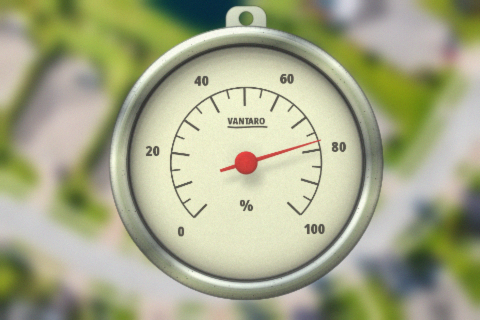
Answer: 77.5 %
